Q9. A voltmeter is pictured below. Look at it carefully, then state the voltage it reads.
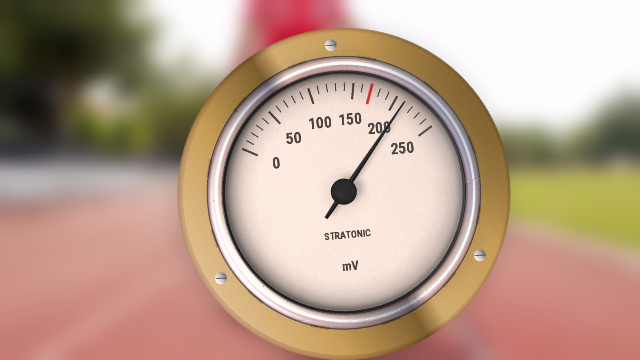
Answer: 210 mV
